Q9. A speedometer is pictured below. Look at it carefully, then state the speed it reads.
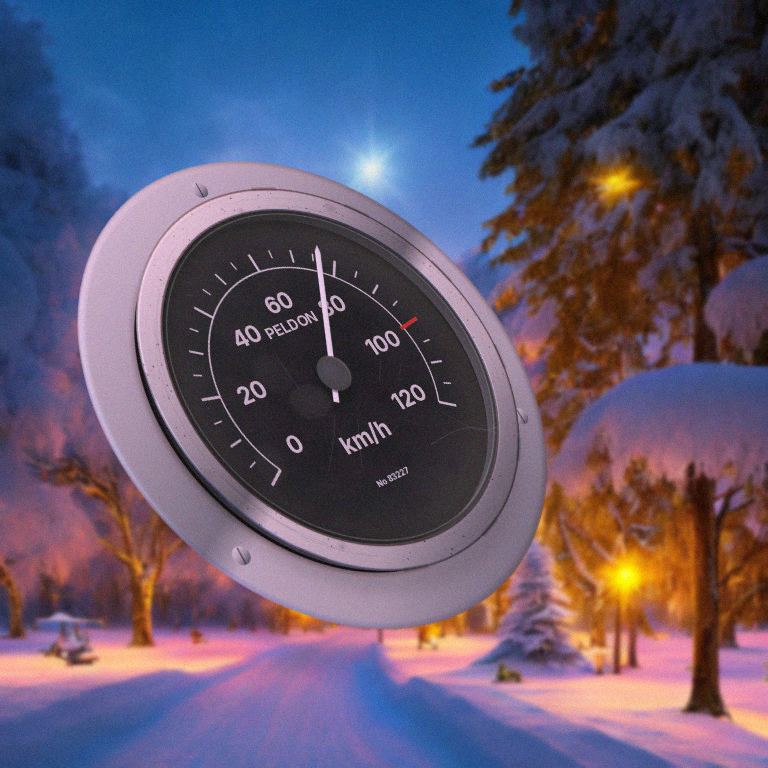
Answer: 75 km/h
